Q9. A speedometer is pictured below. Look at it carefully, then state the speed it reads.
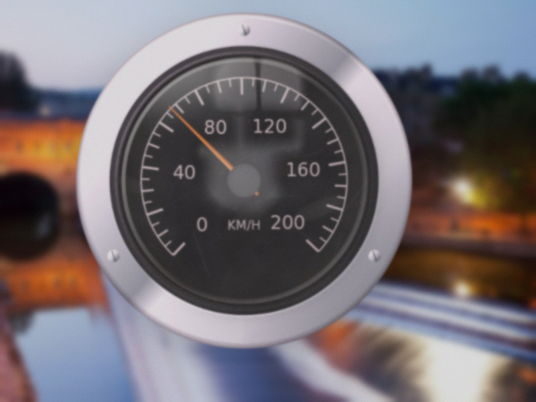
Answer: 67.5 km/h
